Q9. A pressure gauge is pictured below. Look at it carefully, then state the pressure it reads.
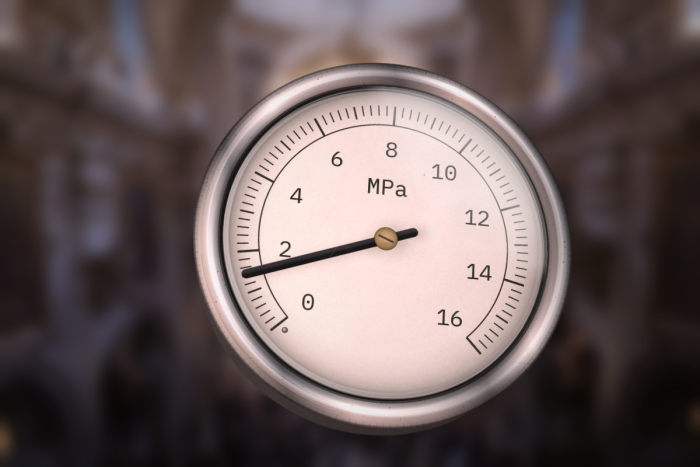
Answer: 1.4 MPa
